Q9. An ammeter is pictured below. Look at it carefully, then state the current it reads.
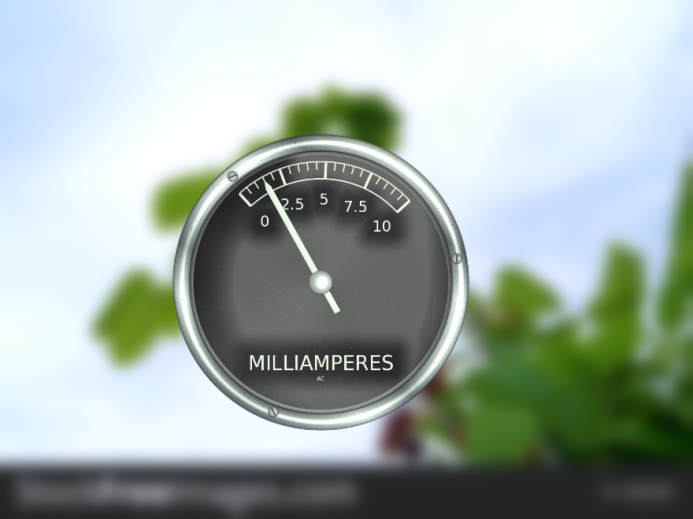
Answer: 1.5 mA
